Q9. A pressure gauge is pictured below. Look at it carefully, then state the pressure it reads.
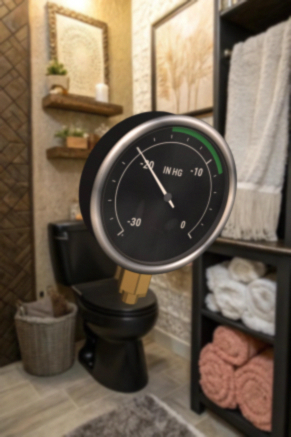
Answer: -20 inHg
